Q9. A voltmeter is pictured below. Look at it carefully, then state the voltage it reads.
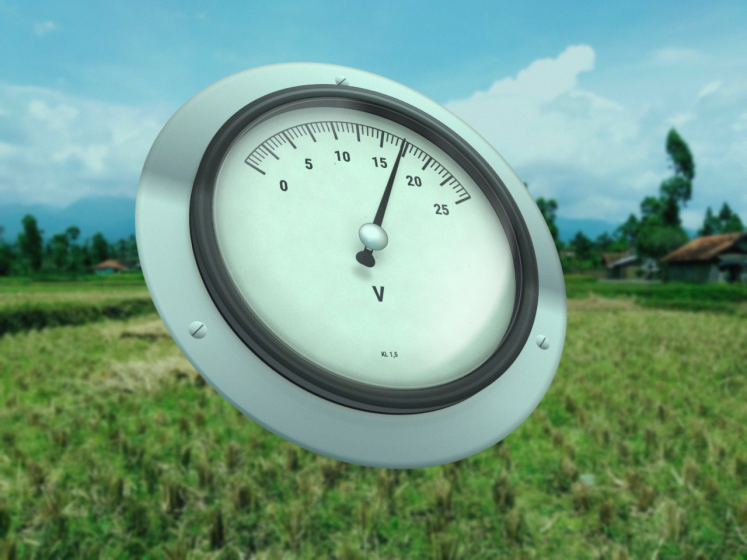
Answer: 17 V
